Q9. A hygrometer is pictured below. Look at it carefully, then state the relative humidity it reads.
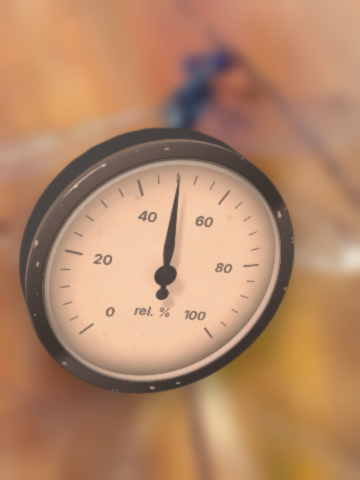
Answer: 48 %
